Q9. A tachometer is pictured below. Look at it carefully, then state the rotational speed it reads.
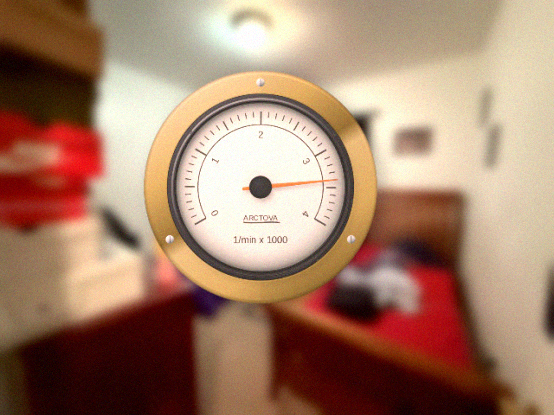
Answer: 3400 rpm
